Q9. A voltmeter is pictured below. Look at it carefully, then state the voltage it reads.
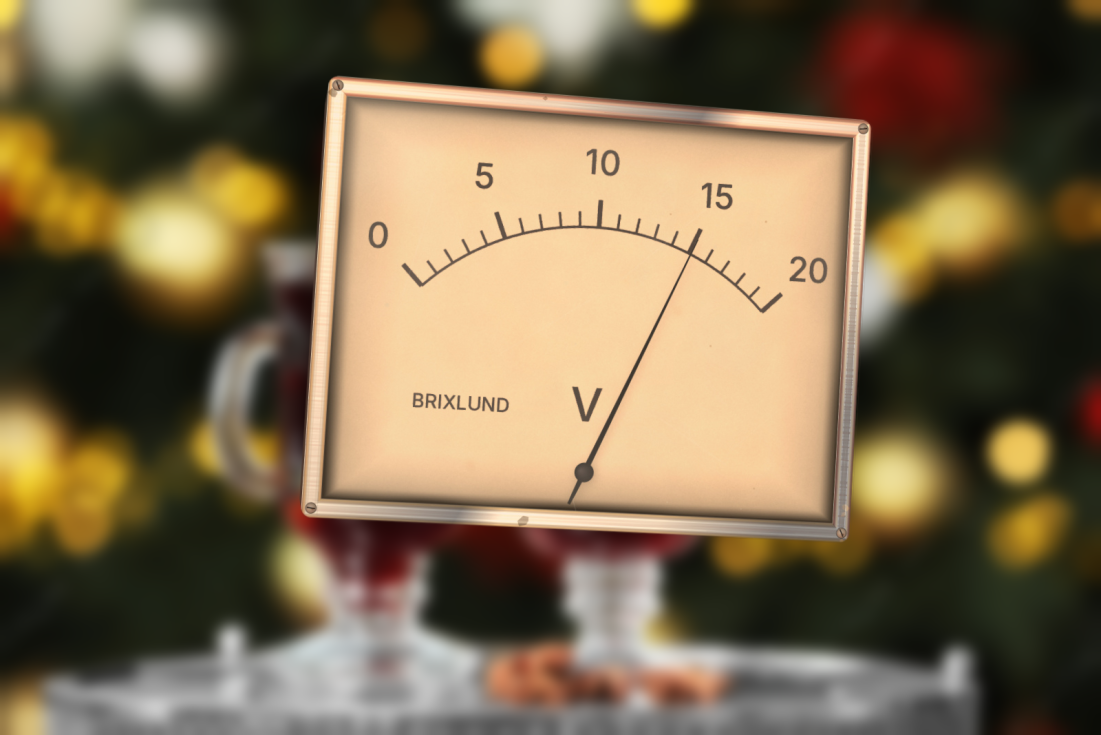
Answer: 15 V
